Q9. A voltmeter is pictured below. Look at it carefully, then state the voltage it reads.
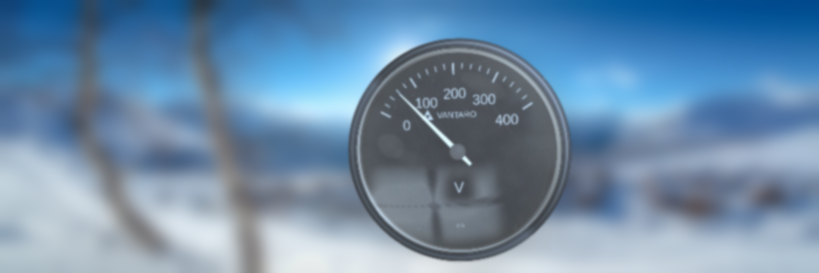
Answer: 60 V
